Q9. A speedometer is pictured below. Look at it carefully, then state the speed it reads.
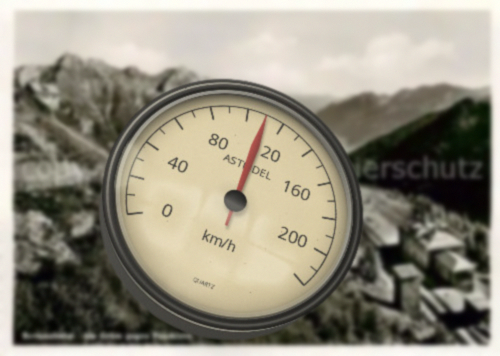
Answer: 110 km/h
